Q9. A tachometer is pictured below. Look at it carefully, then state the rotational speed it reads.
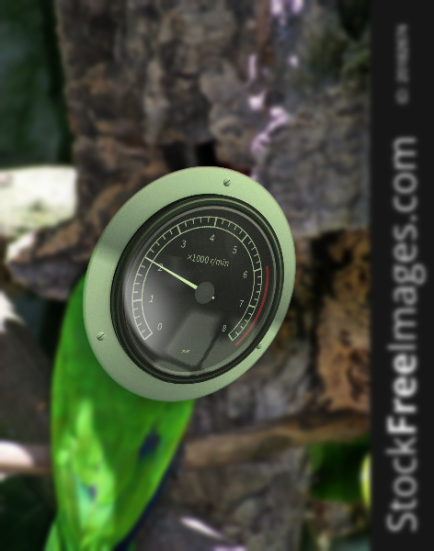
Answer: 2000 rpm
